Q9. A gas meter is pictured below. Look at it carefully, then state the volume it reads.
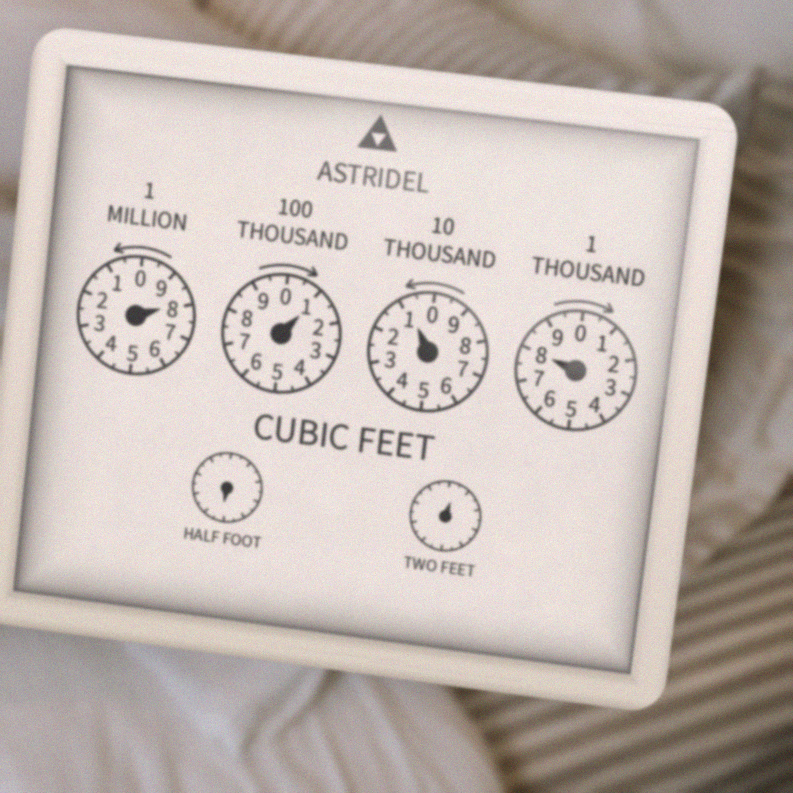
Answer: 810800 ft³
